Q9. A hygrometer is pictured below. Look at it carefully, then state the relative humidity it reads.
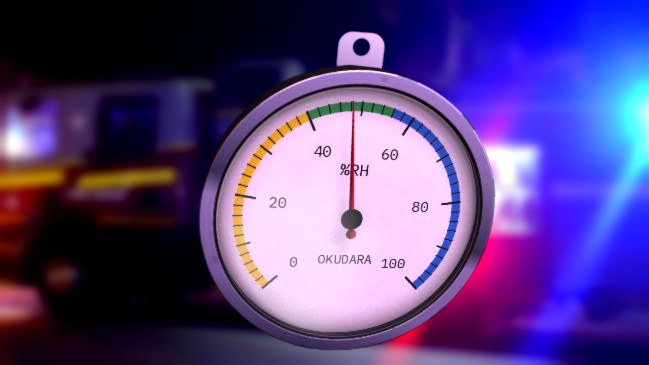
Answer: 48 %
